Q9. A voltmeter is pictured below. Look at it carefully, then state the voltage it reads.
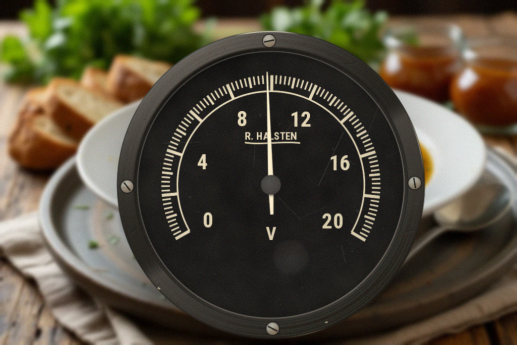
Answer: 9.8 V
